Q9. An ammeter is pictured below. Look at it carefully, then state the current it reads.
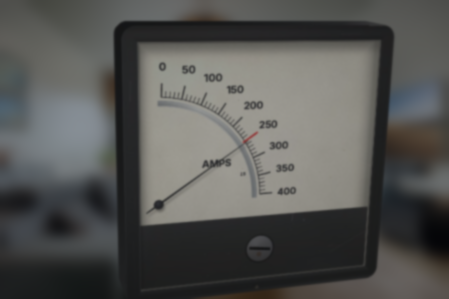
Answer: 250 A
